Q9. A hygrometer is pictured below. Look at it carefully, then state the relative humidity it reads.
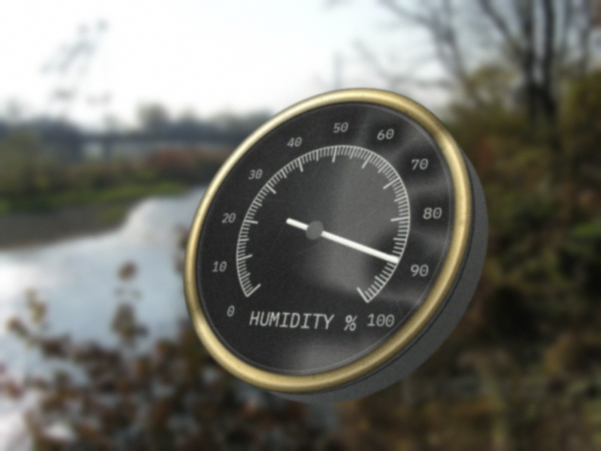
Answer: 90 %
